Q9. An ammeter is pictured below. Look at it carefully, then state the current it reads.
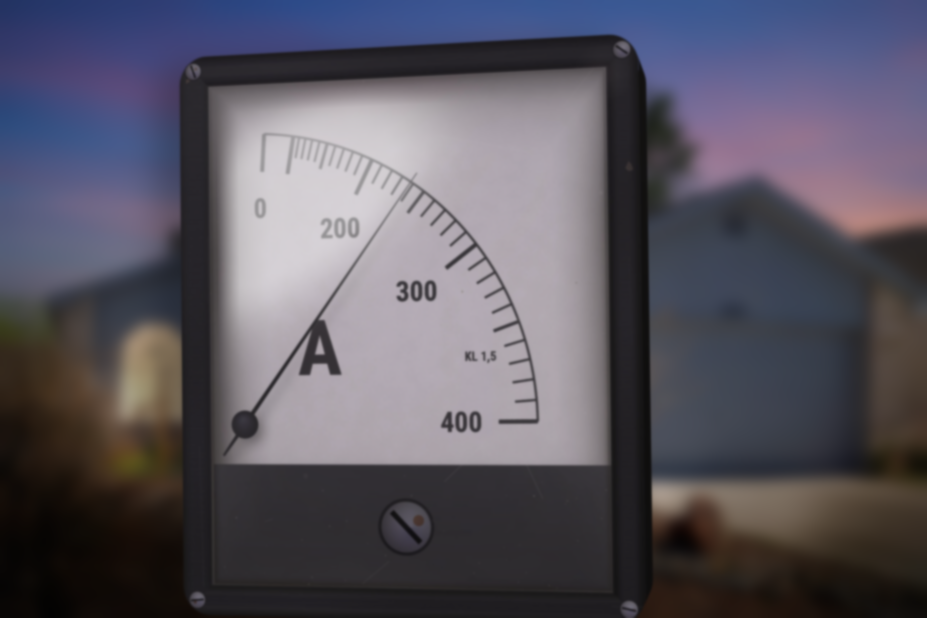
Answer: 240 A
